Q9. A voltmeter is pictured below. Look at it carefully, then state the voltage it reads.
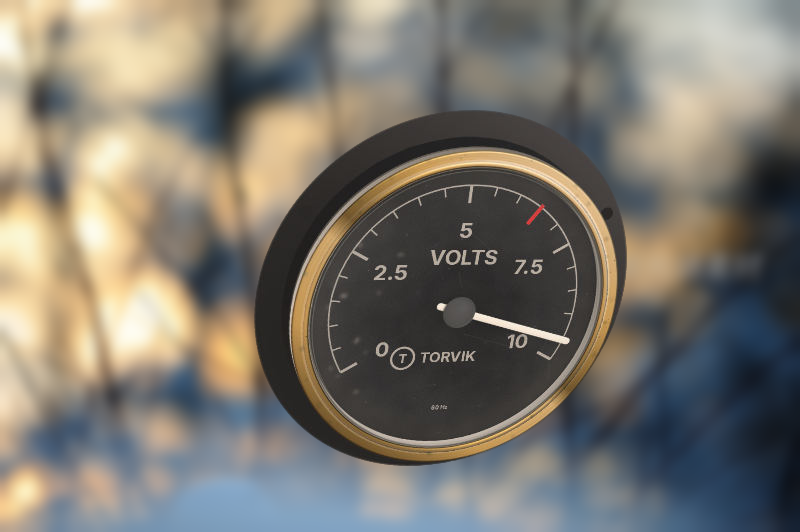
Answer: 9.5 V
